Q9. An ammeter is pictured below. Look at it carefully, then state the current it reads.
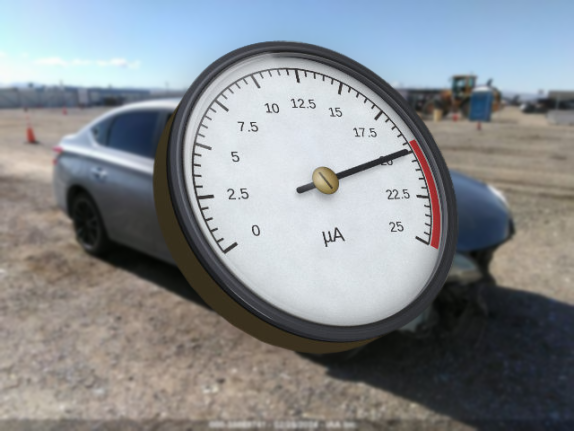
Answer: 20 µA
